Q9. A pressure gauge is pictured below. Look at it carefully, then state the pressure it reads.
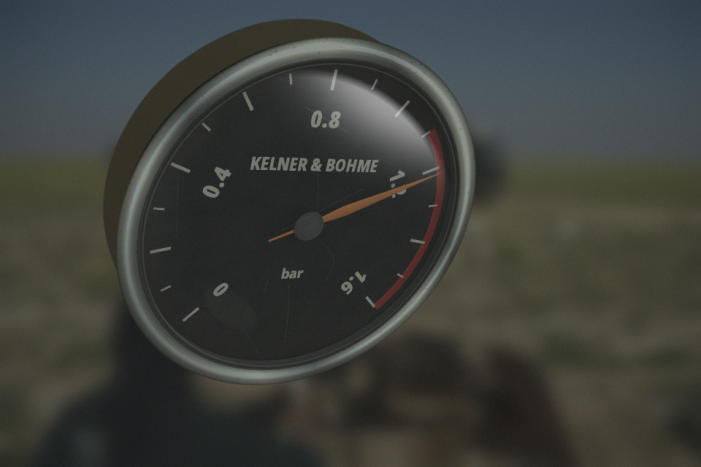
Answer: 1.2 bar
